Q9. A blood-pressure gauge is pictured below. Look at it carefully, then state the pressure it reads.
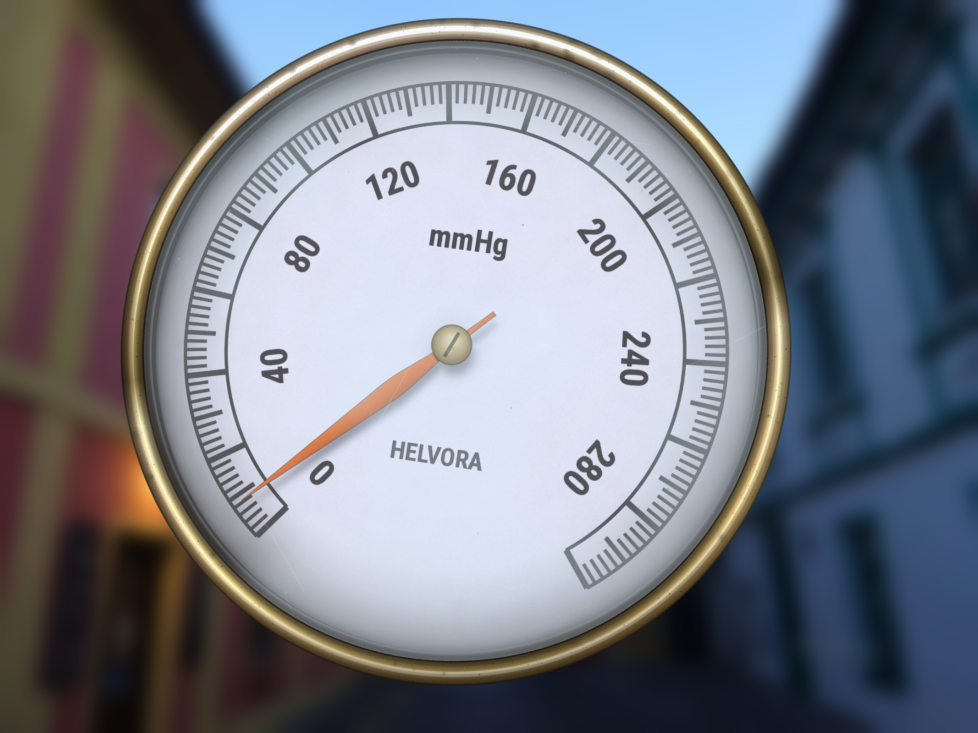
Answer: 8 mmHg
